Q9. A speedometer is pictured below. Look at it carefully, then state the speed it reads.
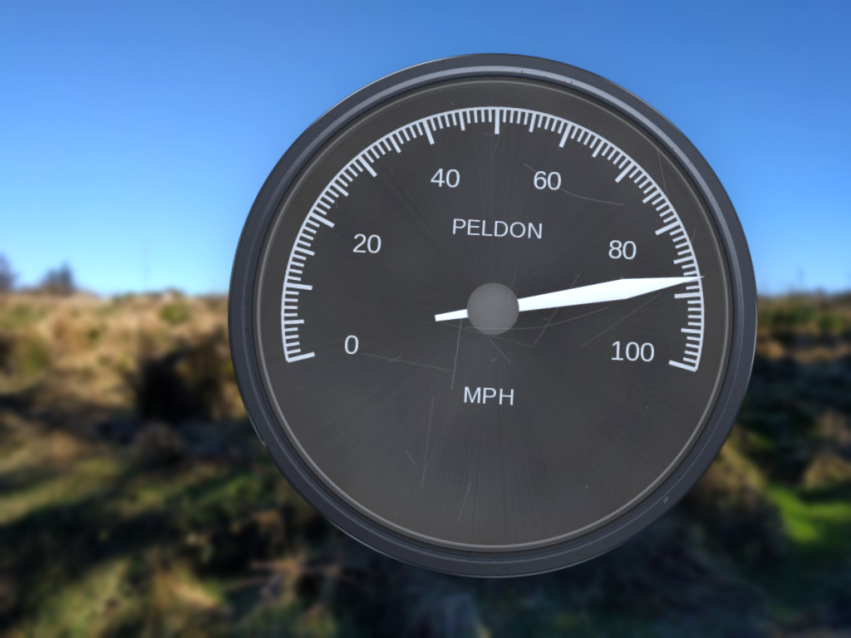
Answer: 88 mph
